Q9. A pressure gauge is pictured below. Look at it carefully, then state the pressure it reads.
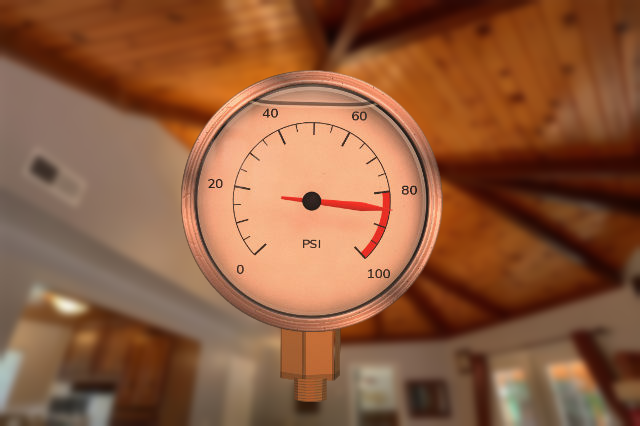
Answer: 85 psi
